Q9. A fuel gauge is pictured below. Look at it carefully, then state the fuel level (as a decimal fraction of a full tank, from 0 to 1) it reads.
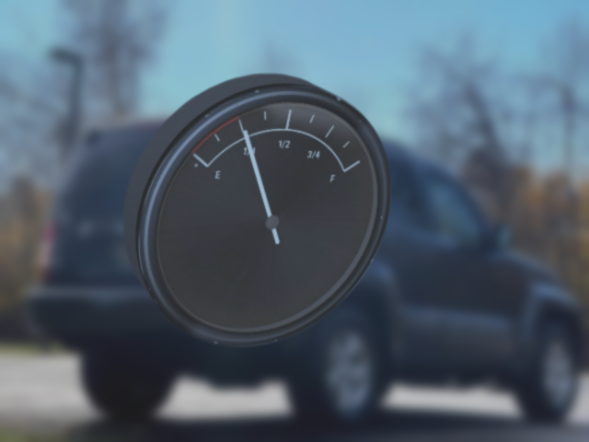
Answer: 0.25
